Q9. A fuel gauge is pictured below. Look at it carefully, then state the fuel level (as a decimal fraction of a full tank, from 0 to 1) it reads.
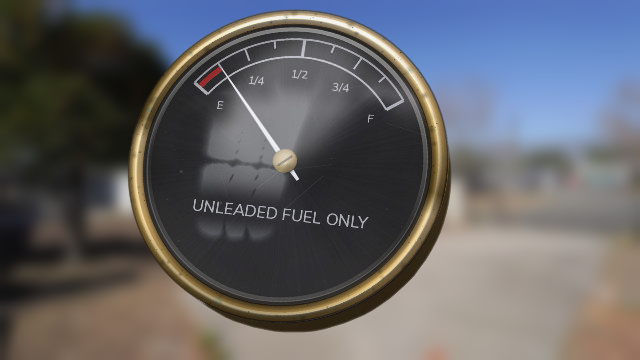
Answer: 0.125
